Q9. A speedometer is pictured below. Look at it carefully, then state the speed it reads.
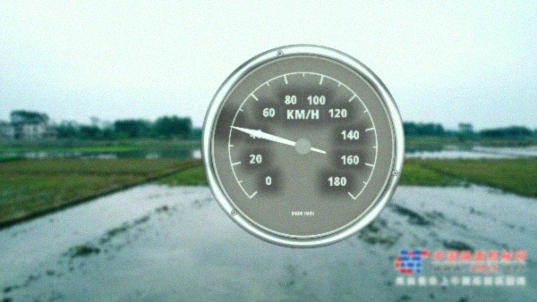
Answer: 40 km/h
